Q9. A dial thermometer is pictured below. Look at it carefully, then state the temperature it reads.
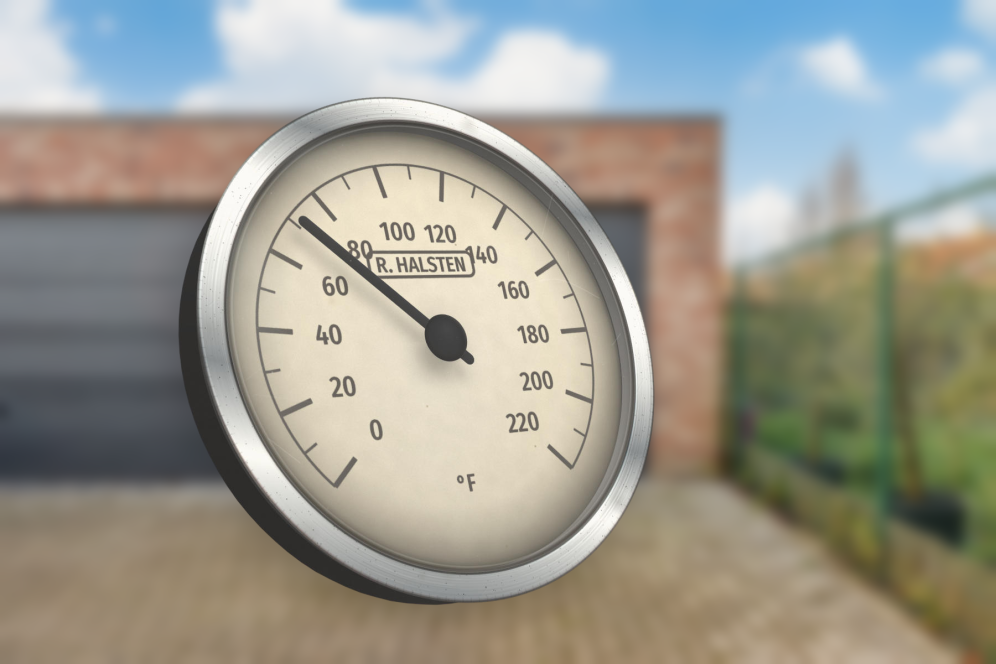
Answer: 70 °F
